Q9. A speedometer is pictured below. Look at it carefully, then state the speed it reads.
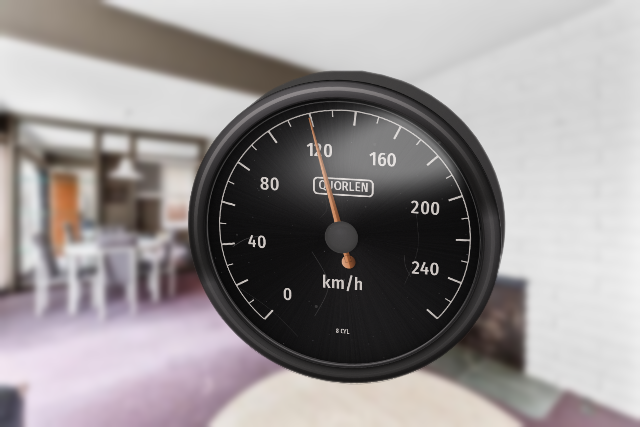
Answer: 120 km/h
